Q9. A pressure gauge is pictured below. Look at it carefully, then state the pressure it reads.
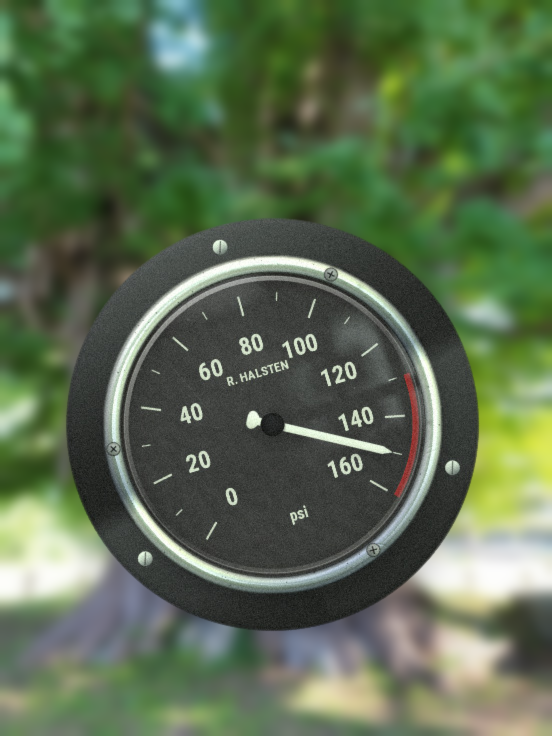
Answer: 150 psi
